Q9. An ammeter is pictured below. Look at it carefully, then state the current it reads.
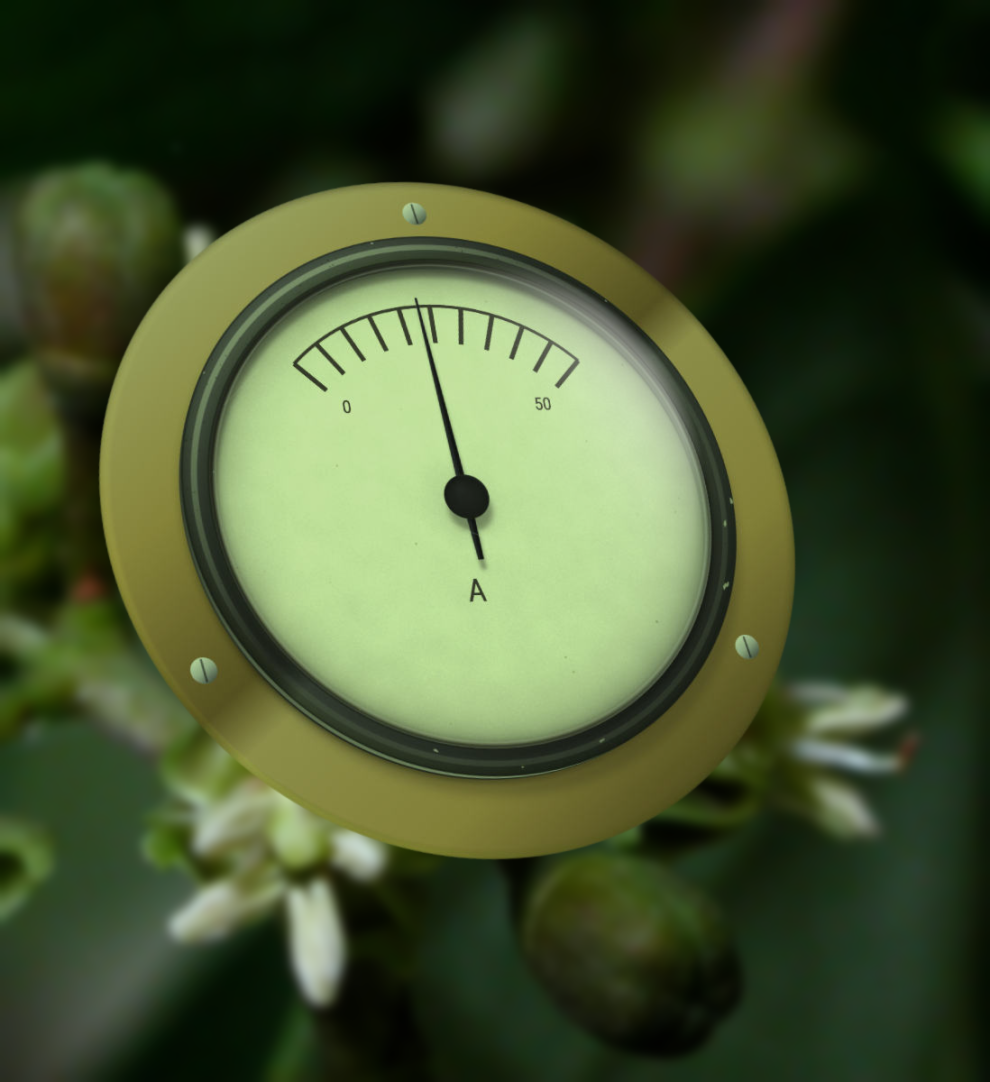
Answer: 22.5 A
